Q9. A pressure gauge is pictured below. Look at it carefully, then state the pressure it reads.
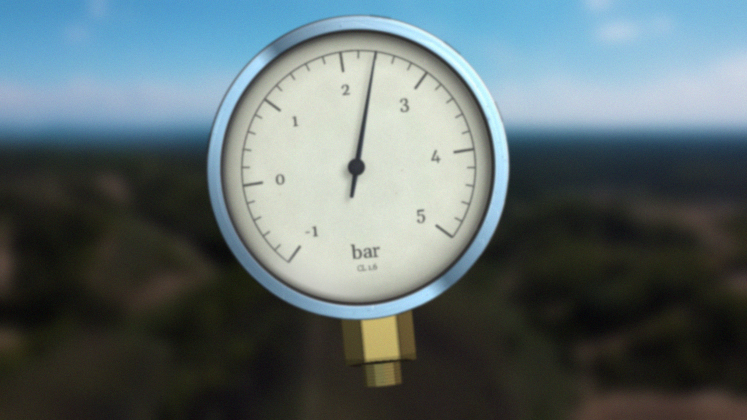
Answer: 2.4 bar
